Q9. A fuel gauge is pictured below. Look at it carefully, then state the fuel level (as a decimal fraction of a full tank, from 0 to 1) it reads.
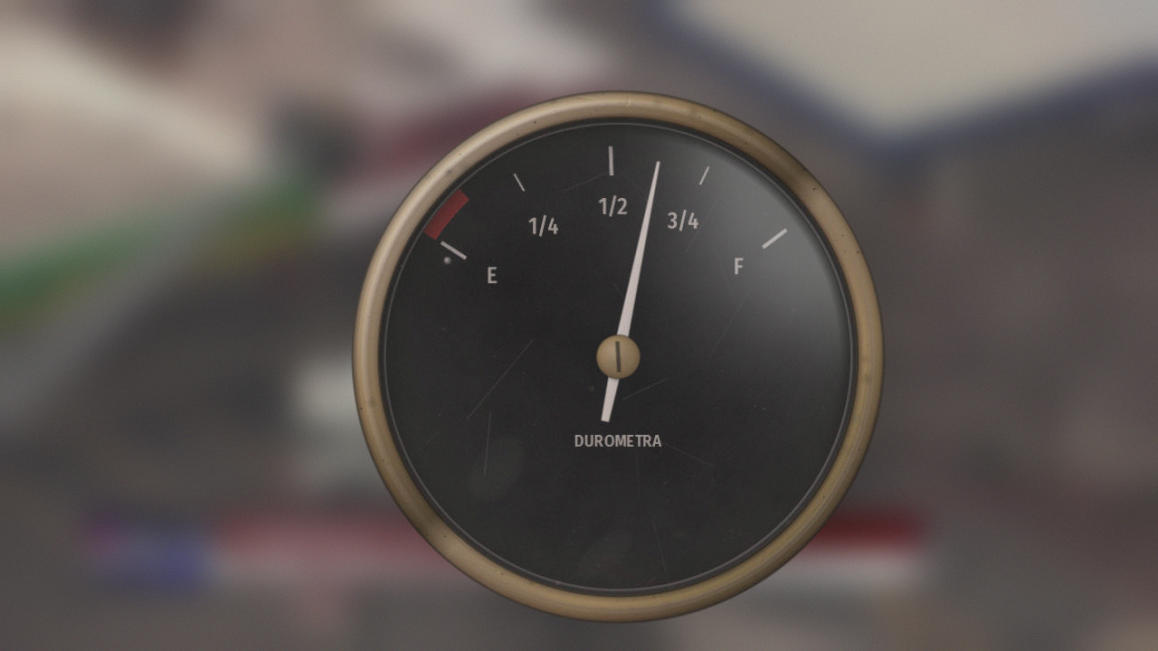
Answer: 0.625
